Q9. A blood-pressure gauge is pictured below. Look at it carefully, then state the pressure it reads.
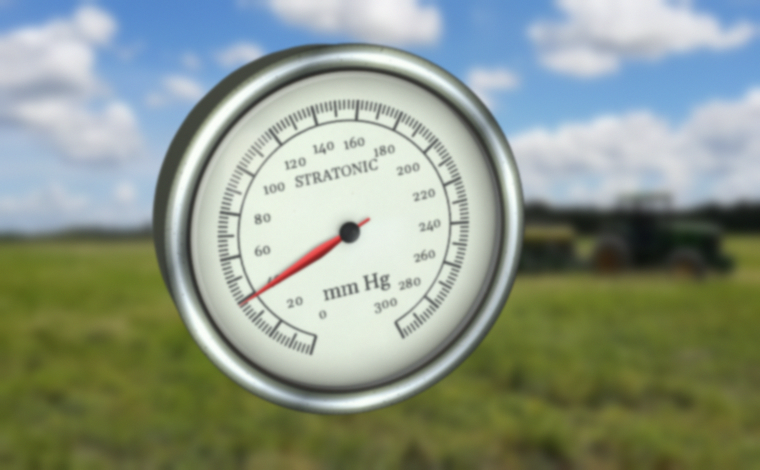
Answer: 40 mmHg
